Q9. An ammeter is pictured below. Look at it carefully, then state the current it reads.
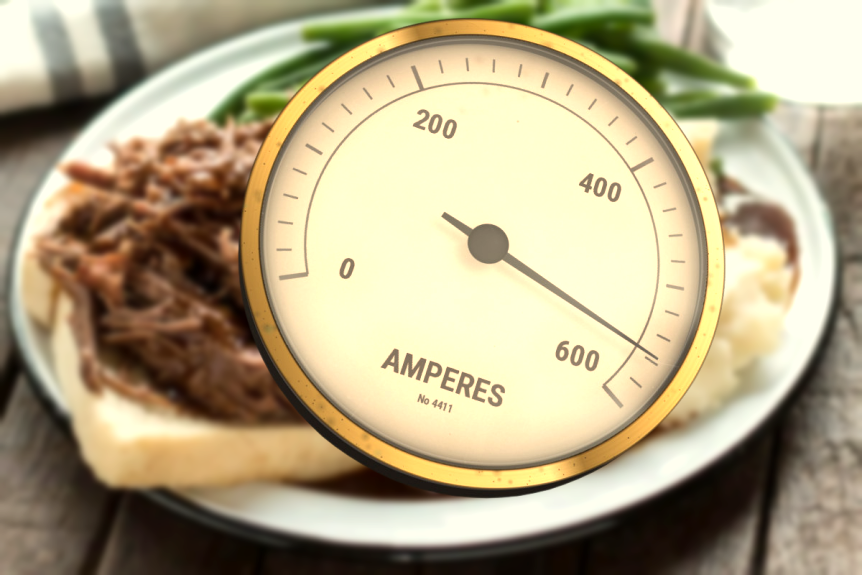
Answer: 560 A
